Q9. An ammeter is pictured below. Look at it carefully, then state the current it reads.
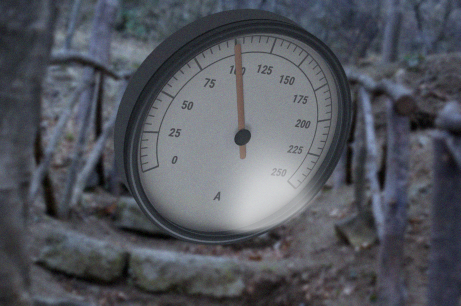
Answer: 100 A
